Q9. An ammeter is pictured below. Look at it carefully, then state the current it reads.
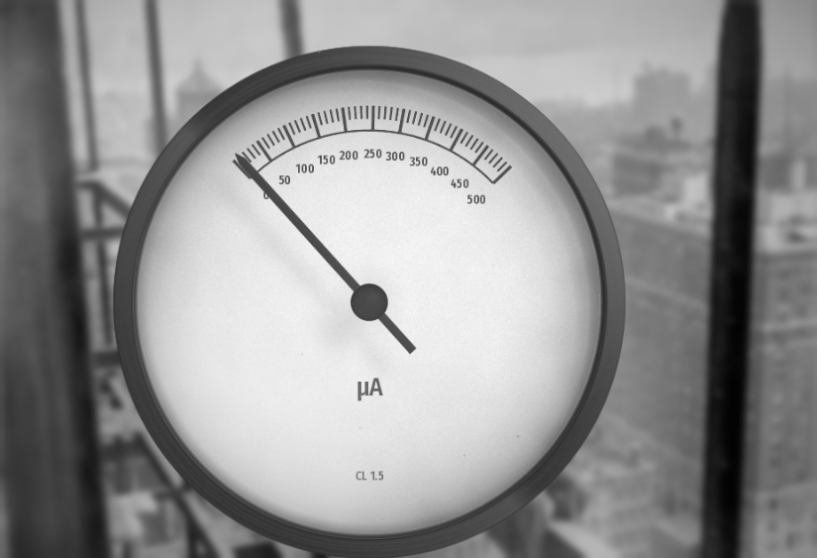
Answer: 10 µA
